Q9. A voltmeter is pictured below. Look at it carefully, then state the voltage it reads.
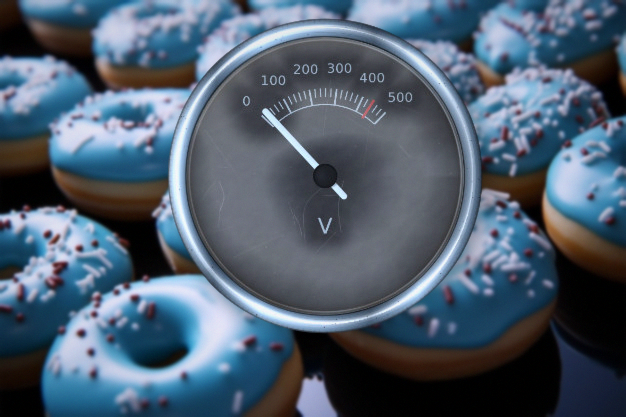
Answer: 20 V
